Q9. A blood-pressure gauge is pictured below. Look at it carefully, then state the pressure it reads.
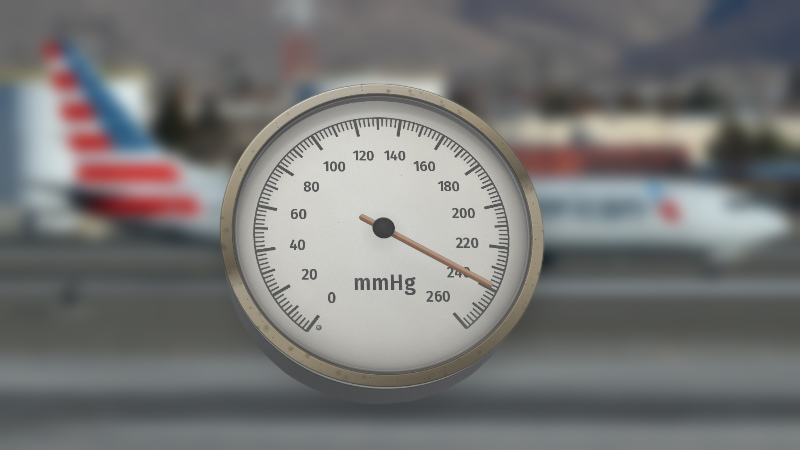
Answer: 240 mmHg
